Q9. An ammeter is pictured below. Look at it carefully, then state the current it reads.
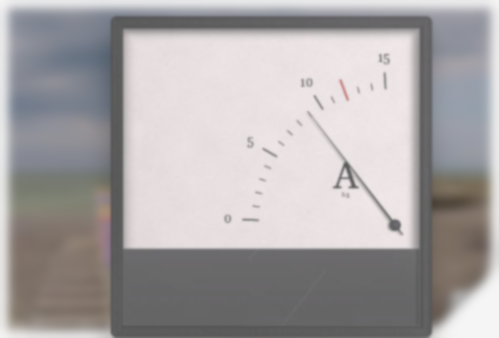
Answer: 9 A
